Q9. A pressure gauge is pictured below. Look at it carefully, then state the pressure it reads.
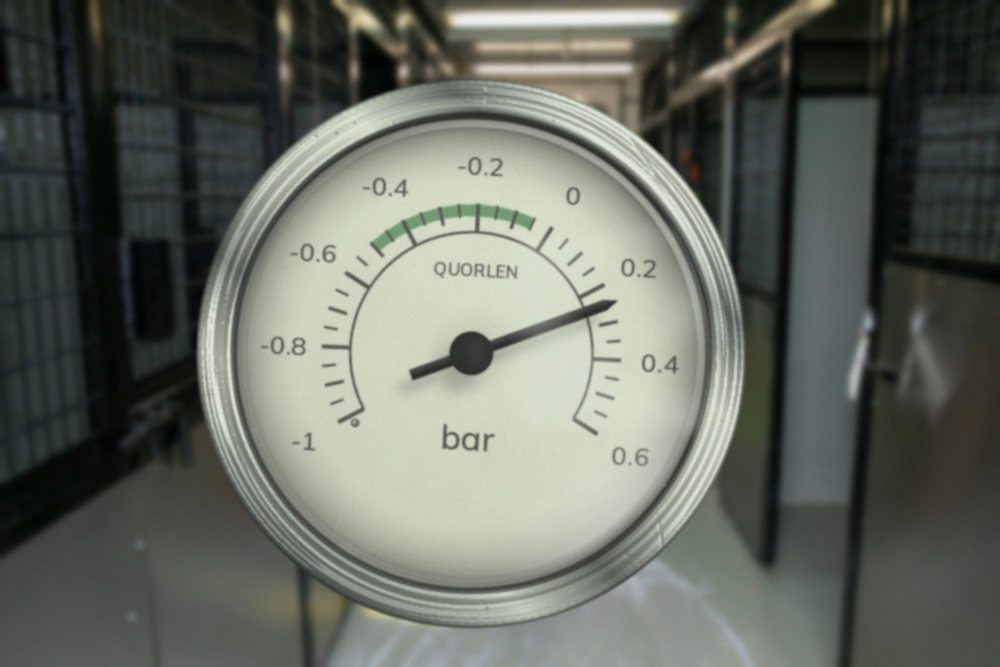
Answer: 0.25 bar
